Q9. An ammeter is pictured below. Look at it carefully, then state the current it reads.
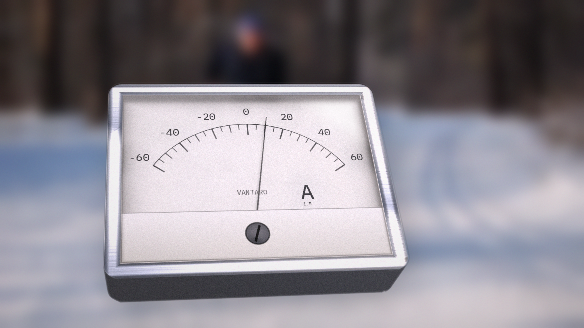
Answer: 10 A
